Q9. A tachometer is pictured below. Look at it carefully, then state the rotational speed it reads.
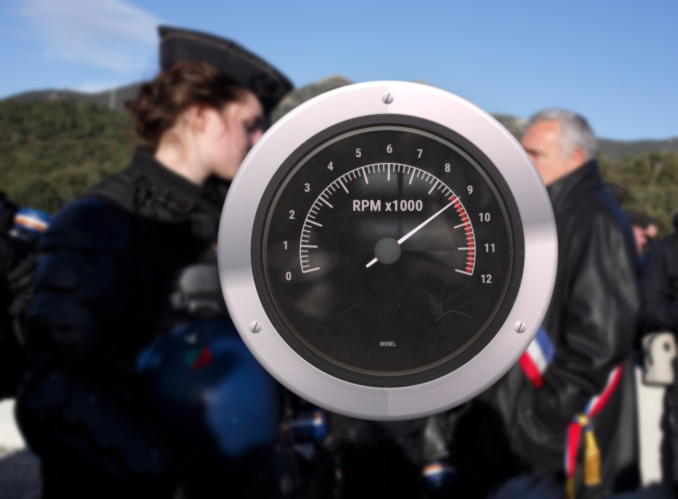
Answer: 9000 rpm
